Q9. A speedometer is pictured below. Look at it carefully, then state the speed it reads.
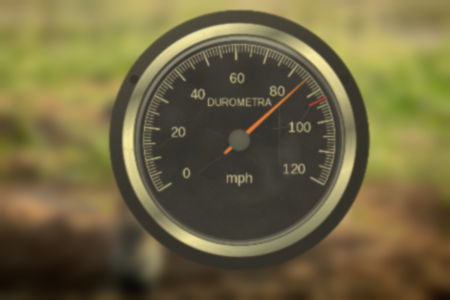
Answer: 85 mph
